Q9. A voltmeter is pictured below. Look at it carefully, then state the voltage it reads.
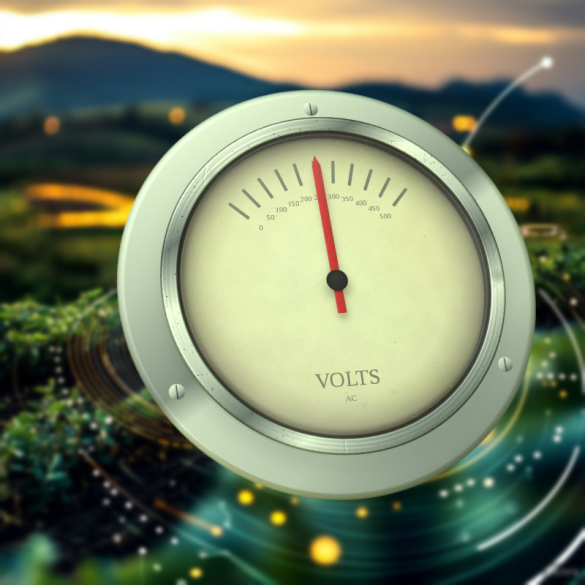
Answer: 250 V
